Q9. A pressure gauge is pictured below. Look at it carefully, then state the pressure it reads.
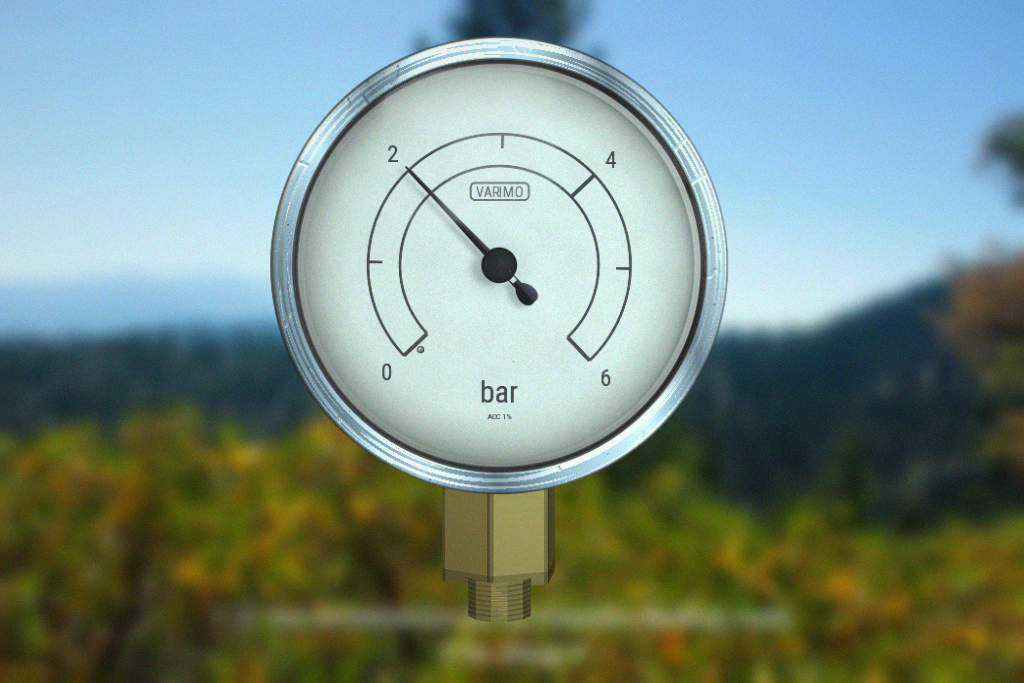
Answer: 2 bar
